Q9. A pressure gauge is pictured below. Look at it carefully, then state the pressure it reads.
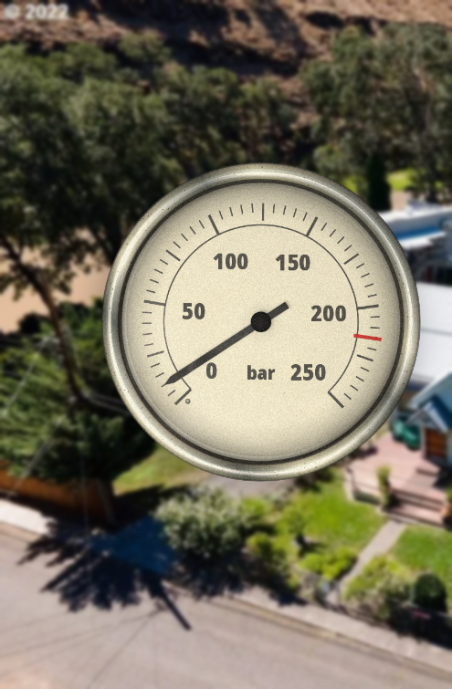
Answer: 10 bar
